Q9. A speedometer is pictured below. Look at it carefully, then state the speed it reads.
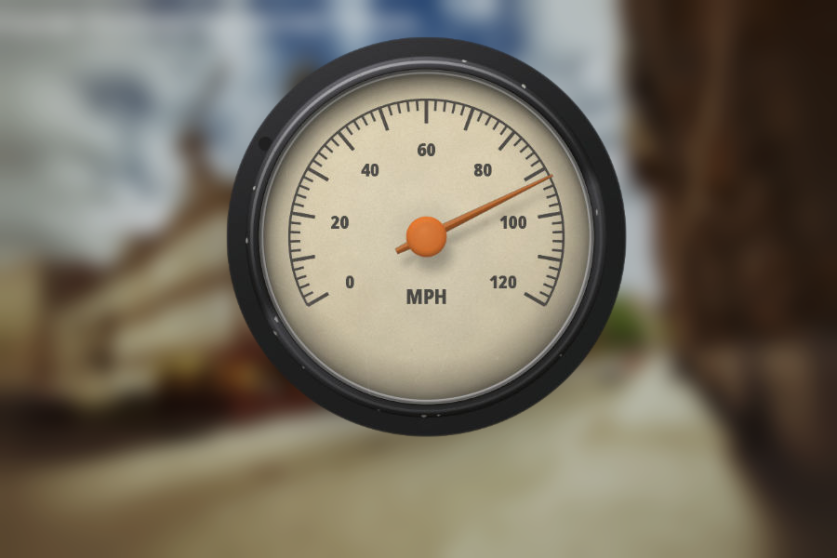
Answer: 92 mph
